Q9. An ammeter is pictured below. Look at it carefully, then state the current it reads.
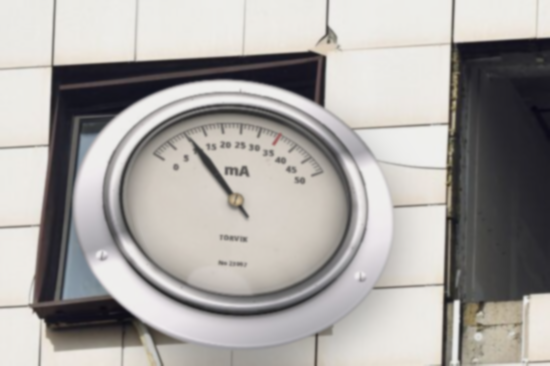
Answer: 10 mA
